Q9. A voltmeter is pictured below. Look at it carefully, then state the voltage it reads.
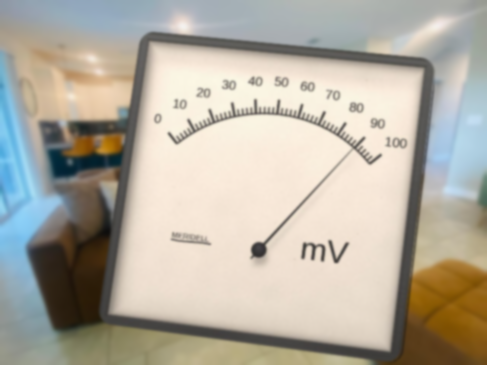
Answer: 90 mV
